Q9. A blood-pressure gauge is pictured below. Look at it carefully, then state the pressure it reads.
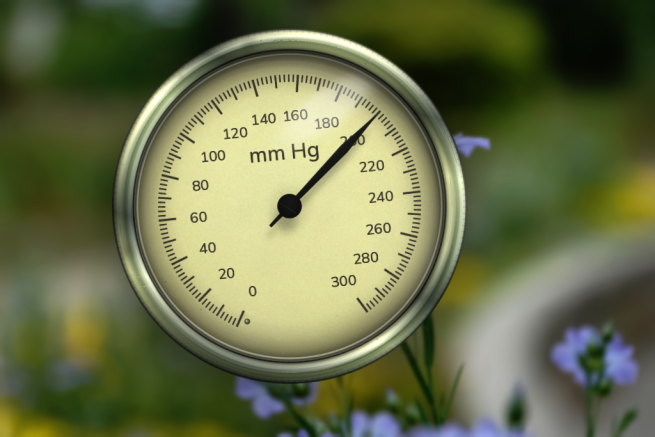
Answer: 200 mmHg
